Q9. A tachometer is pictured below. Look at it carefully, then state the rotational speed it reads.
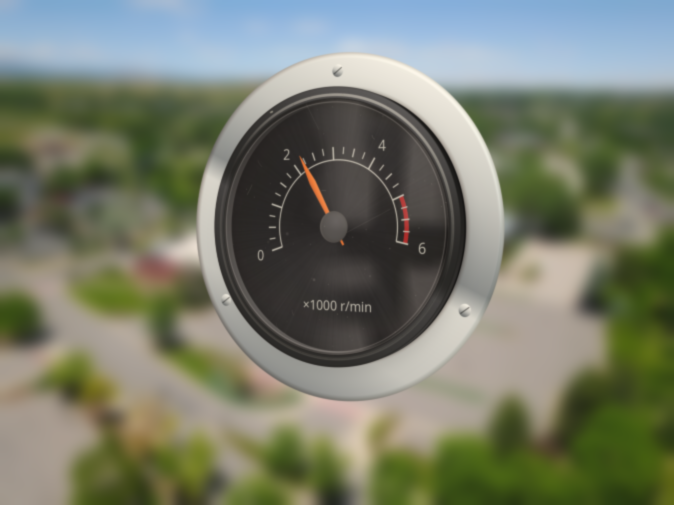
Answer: 2250 rpm
